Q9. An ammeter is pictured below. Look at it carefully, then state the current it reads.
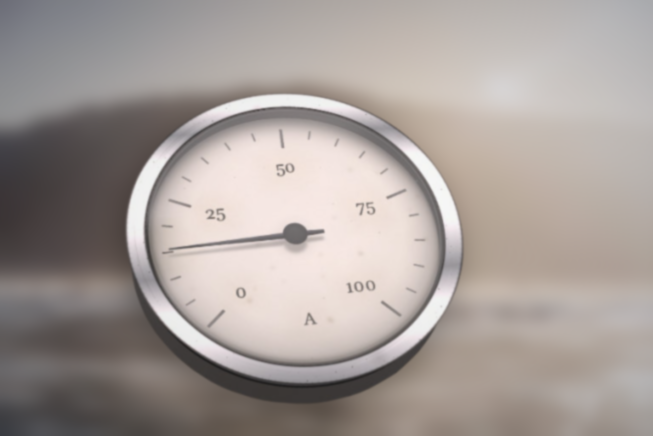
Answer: 15 A
